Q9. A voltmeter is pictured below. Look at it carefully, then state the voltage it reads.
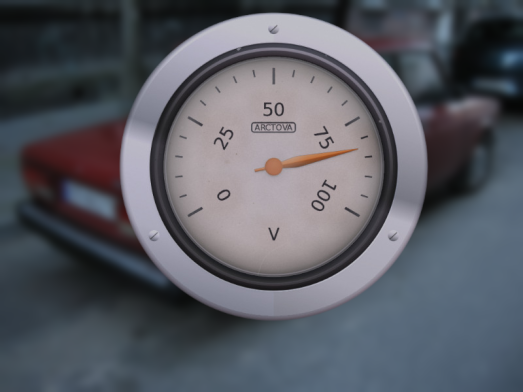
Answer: 82.5 V
